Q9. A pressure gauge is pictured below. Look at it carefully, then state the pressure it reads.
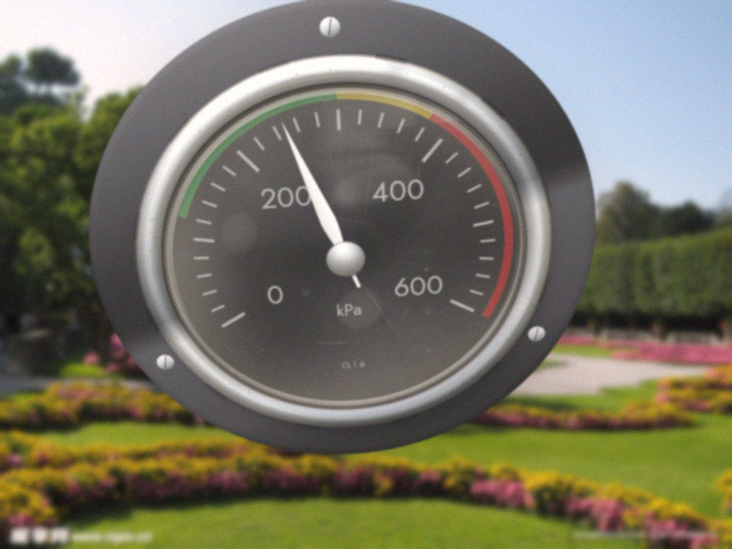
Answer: 250 kPa
